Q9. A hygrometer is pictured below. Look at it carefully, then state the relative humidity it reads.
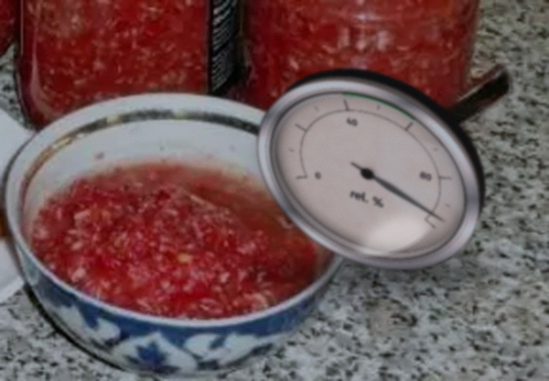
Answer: 95 %
